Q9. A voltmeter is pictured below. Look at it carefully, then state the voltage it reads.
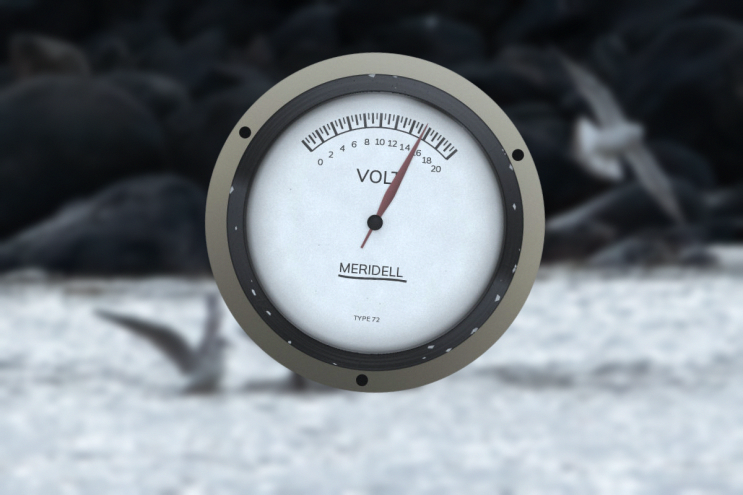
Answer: 15.5 V
